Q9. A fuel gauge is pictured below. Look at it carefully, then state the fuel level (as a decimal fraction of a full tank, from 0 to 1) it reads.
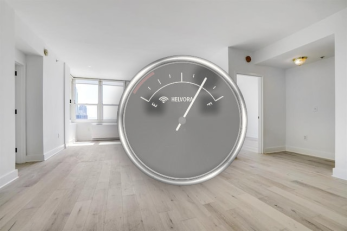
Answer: 0.75
